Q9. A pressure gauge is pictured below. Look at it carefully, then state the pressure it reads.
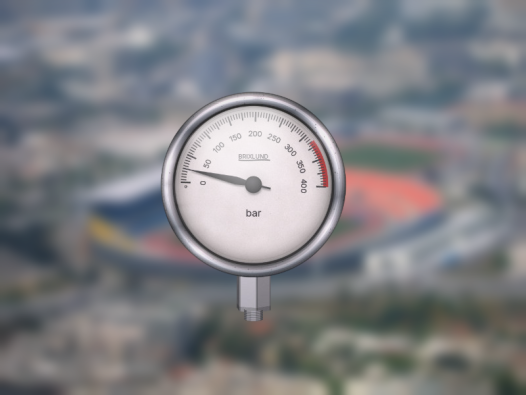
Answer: 25 bar
